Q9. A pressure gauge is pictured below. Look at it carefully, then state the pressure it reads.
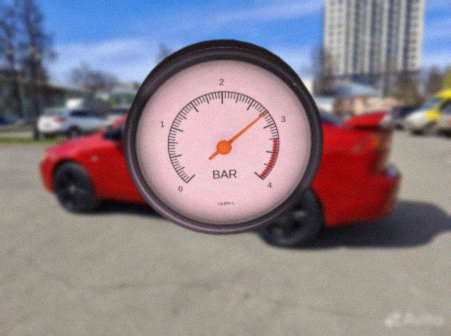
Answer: 2.75 bar
